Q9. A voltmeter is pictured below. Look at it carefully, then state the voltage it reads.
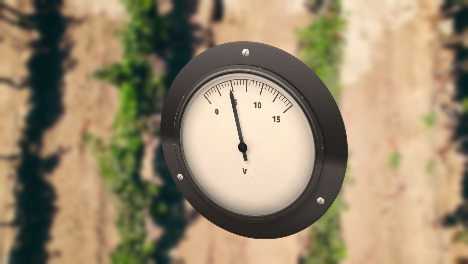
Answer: 5 V
